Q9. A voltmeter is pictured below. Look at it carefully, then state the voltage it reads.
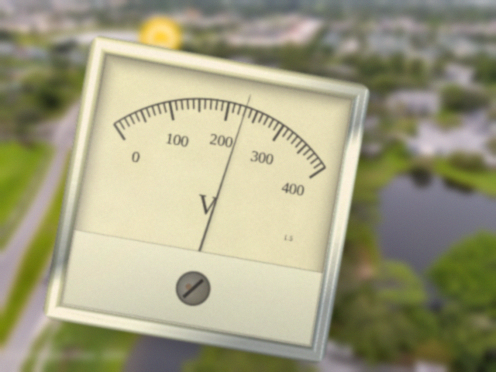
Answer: 230 V
